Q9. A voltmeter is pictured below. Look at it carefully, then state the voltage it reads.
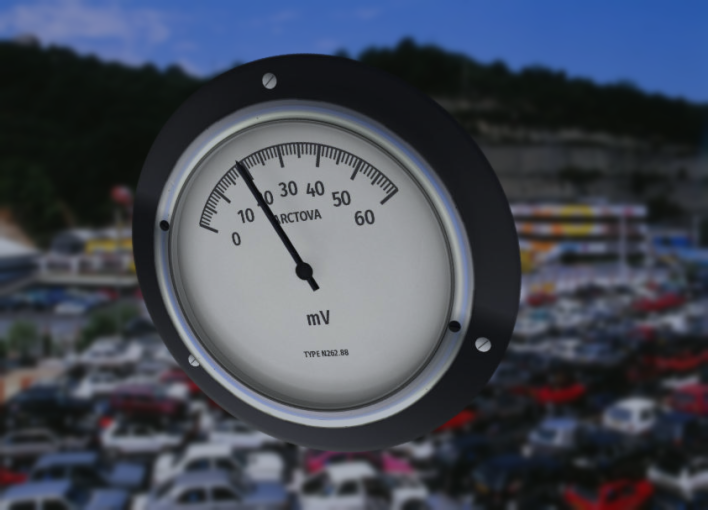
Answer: 20 mV
